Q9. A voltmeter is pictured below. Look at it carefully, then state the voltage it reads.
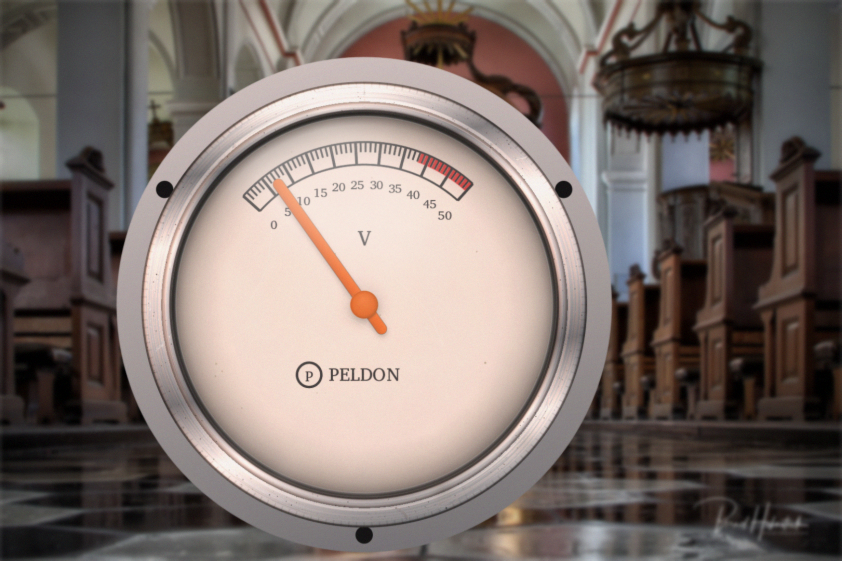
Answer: 7 V
